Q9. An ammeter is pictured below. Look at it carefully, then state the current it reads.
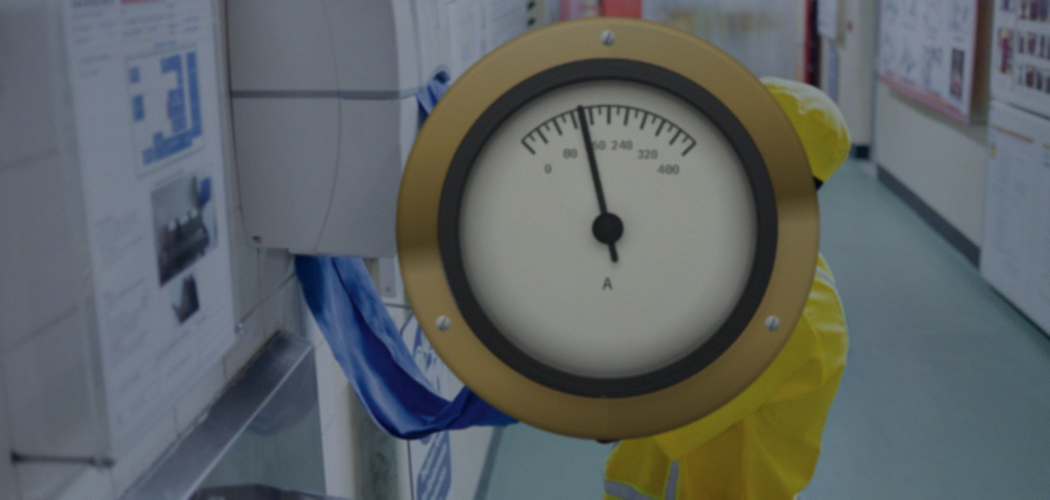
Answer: 140 A
